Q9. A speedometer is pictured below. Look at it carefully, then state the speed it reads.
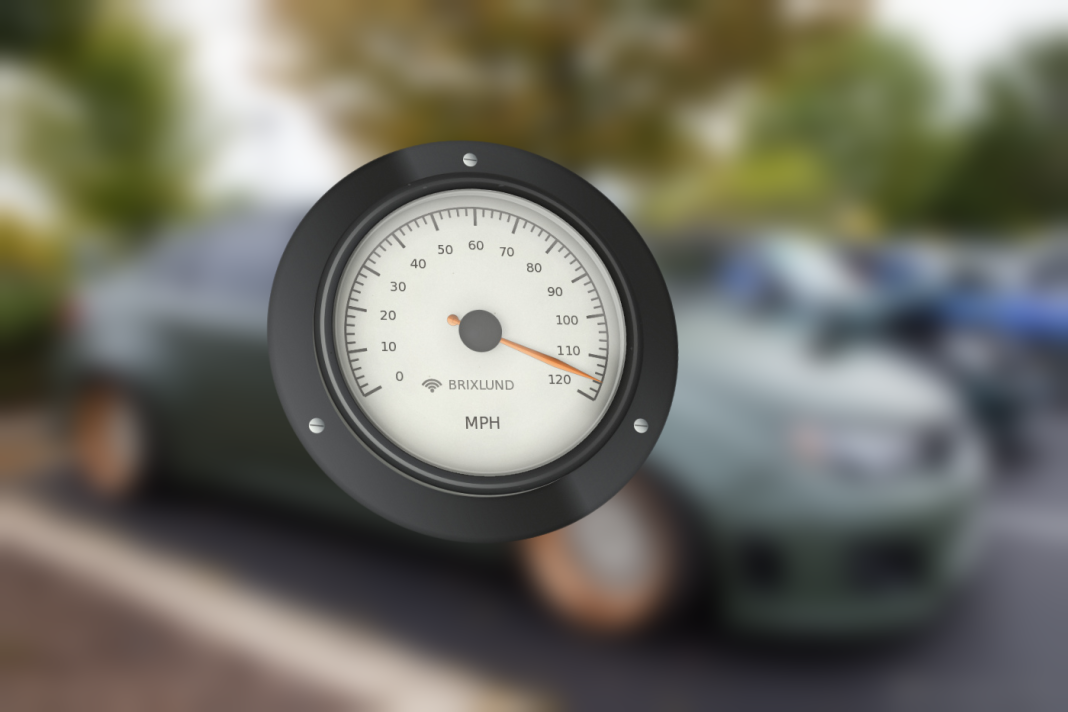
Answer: 116 mph
